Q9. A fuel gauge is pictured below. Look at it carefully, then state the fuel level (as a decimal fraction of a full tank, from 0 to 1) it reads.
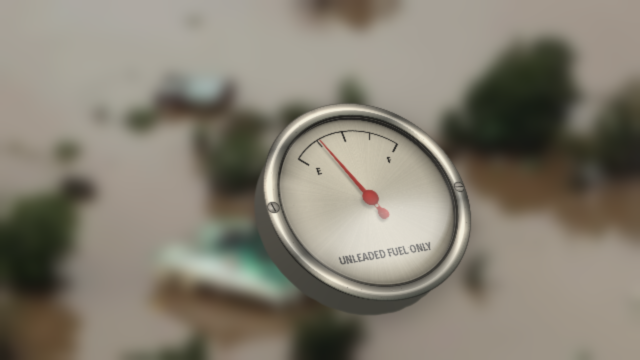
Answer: 0.25
